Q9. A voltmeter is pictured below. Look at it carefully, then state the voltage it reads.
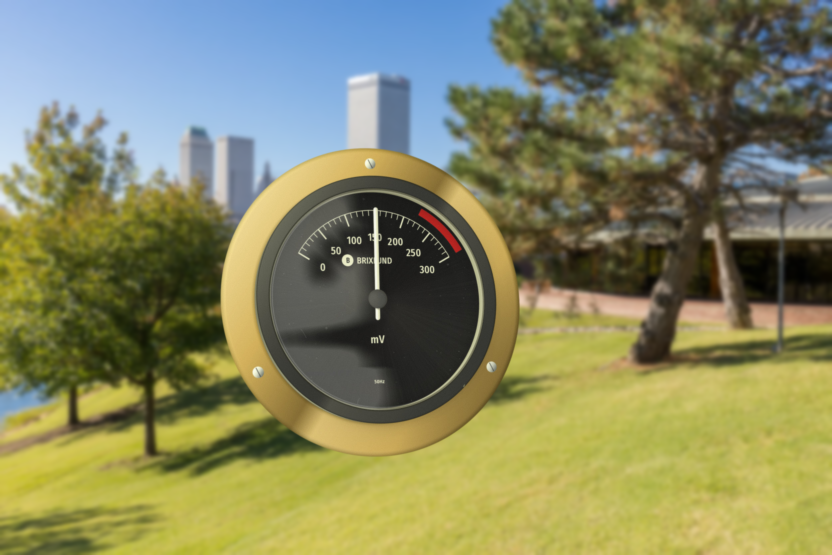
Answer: 150 mV
